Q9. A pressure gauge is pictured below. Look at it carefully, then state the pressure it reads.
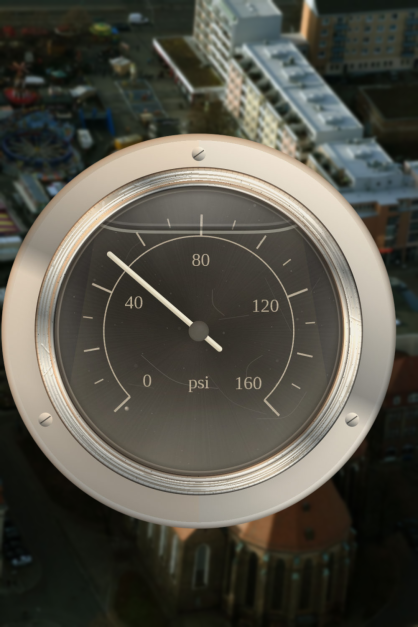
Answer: 50 psi
